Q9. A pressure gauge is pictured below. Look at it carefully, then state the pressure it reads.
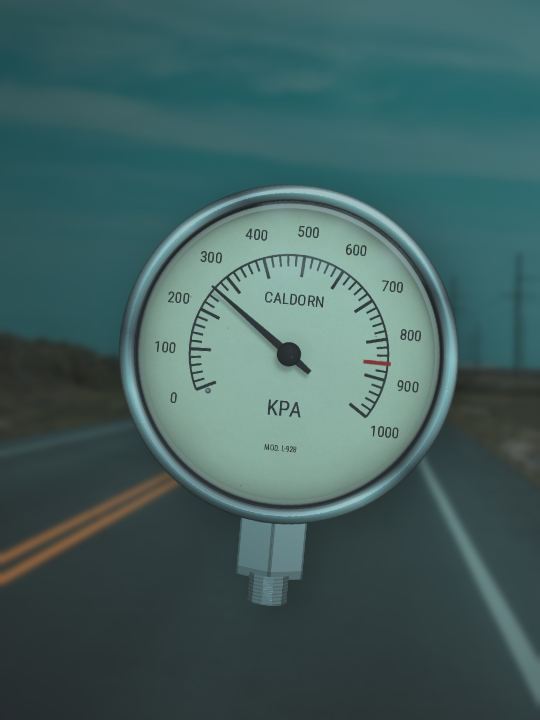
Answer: 260 kPa
